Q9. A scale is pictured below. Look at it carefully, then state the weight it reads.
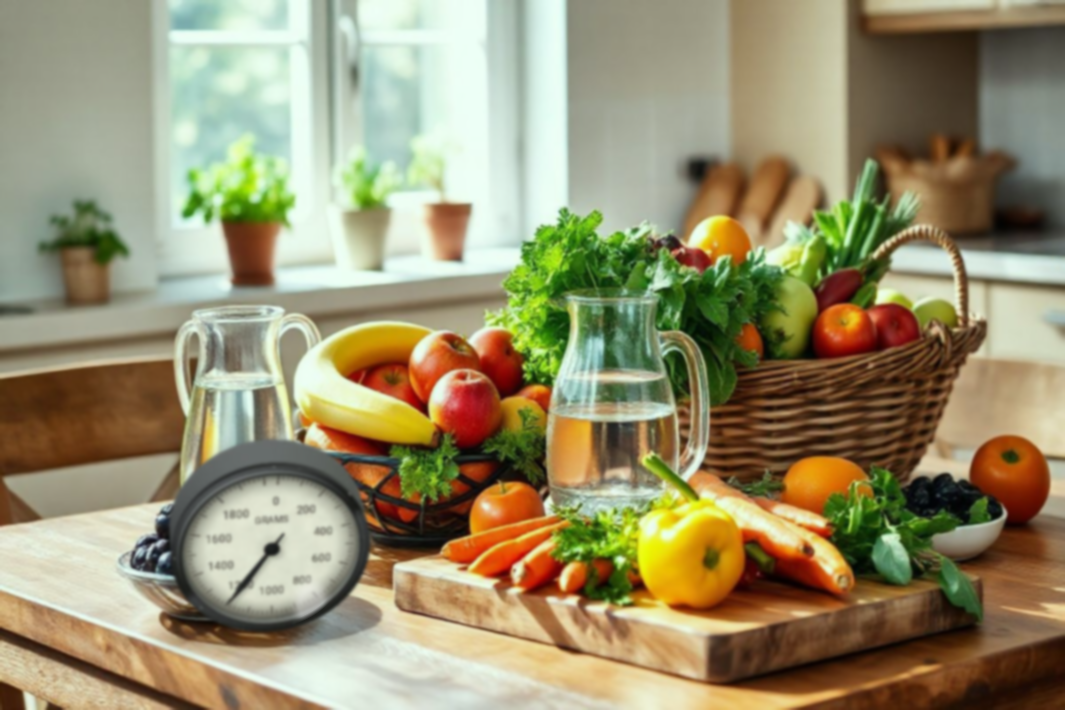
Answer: 1200 g
